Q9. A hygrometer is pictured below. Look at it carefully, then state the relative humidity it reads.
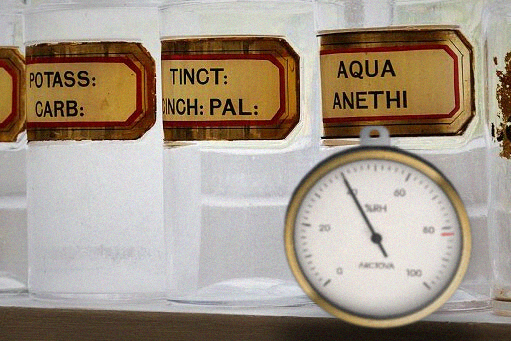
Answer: 40 %
